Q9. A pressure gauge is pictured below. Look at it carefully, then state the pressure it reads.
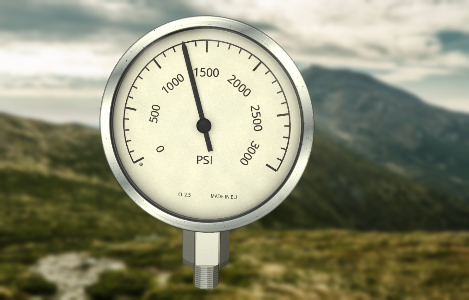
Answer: 1300 psi
